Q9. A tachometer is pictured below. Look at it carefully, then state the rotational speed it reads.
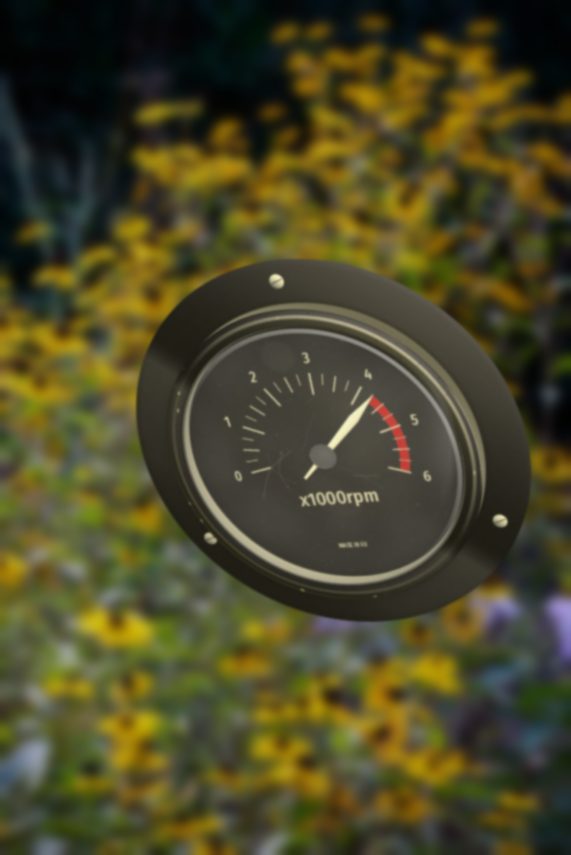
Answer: 4250 rpm
